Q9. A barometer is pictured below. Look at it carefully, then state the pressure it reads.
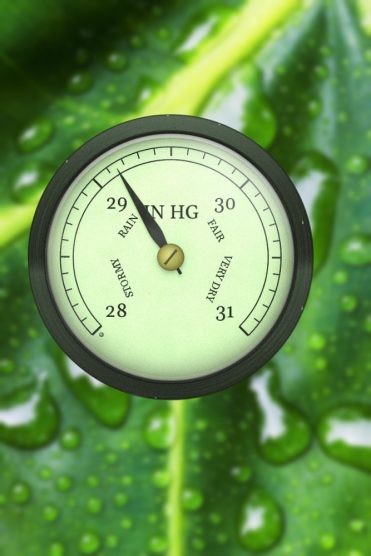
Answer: 29.15 inHg
